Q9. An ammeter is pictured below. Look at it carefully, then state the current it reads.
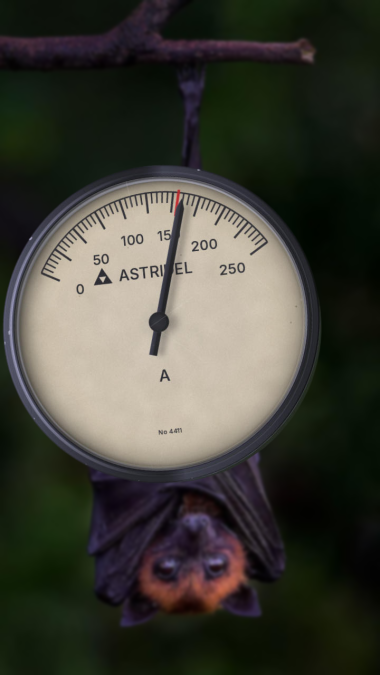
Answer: 160 A
